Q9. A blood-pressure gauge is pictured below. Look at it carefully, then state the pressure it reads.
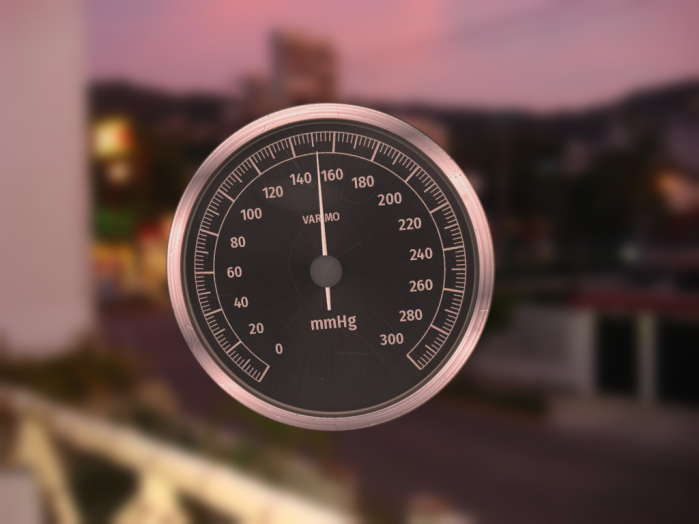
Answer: 152 mmHg
